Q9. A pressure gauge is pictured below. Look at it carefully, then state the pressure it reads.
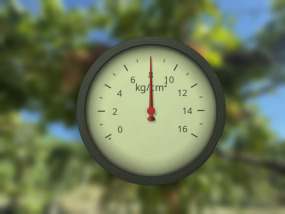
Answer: 8 kg/cm²
